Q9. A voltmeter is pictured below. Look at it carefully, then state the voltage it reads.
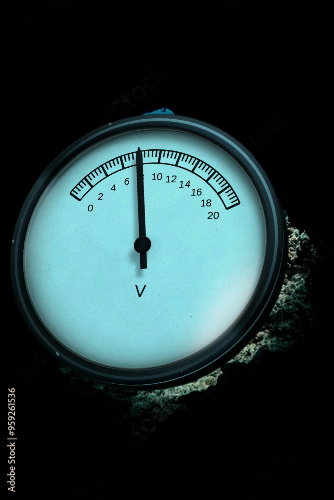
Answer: 8 V
